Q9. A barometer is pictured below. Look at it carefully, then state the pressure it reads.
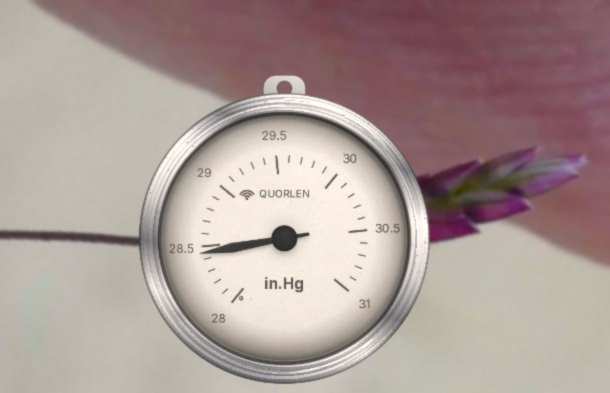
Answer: 28.45 inHg
